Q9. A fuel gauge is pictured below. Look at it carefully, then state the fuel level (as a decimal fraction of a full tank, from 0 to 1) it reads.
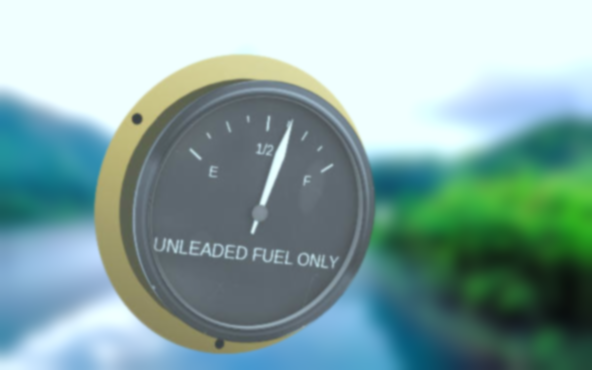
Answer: 0.625
